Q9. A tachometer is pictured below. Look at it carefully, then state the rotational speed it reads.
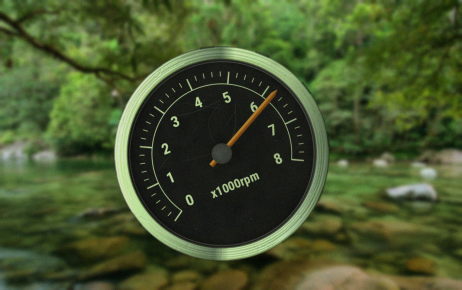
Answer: 6200 rpm
